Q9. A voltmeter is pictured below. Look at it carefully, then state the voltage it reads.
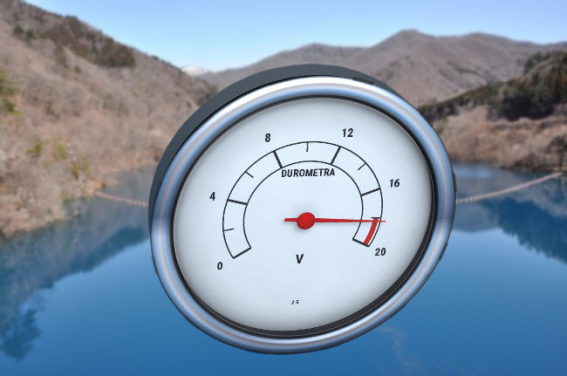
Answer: 18 V
